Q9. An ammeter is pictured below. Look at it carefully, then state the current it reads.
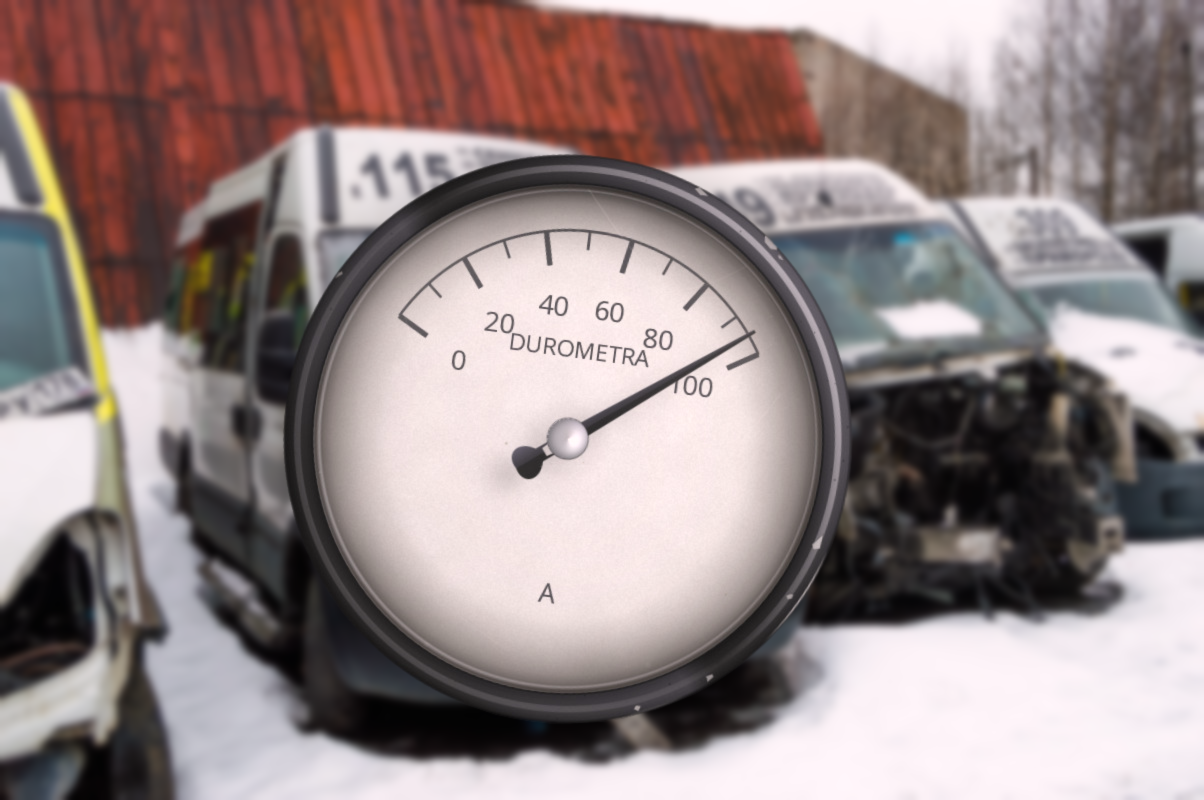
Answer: 95 A
